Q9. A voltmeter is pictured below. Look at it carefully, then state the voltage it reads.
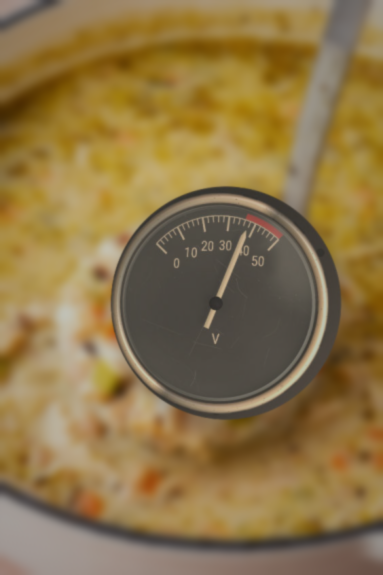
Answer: 38 V
